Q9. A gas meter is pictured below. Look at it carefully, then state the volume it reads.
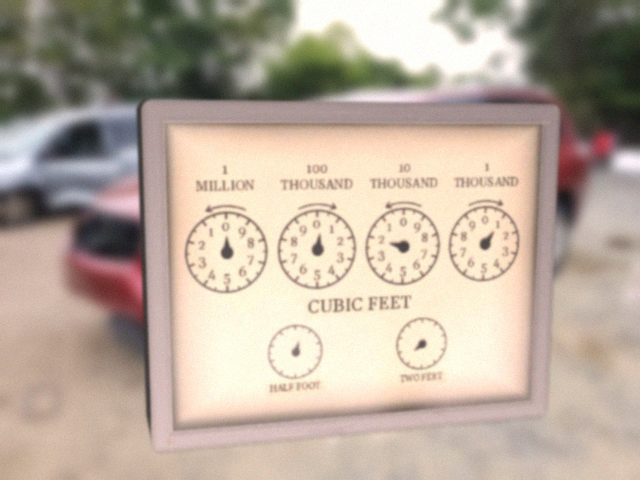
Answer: 2100 ft³
